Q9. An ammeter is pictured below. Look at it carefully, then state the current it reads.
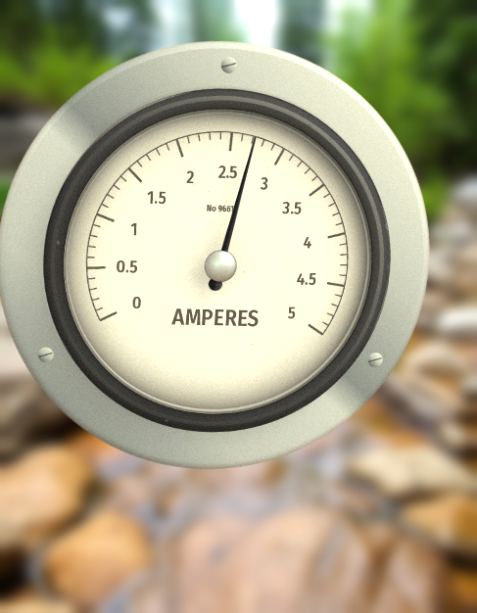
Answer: 2.7 A
